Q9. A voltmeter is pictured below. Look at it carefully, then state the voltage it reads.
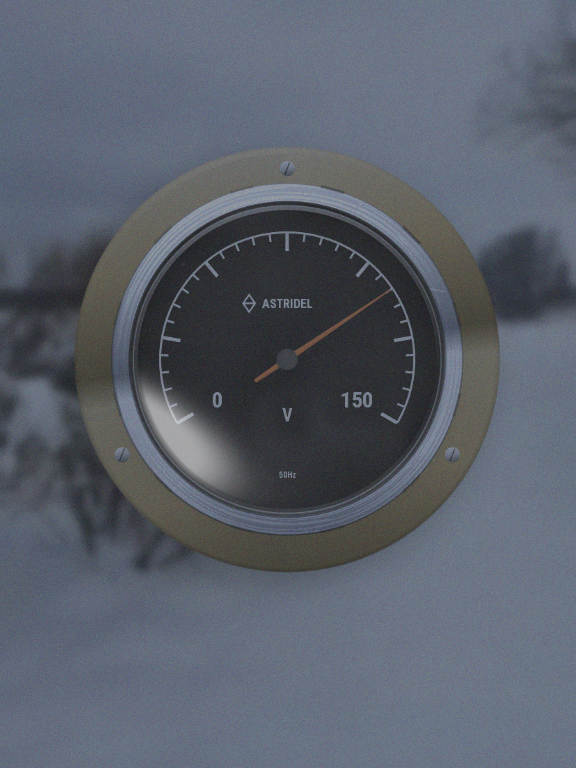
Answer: 110 V
